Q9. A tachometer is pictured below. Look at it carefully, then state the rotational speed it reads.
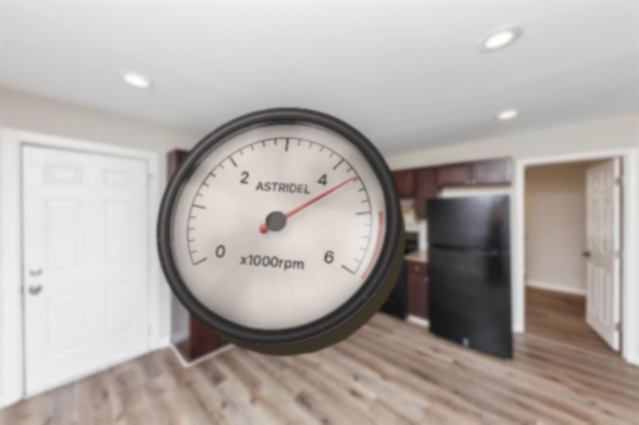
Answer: 4400 rpm
